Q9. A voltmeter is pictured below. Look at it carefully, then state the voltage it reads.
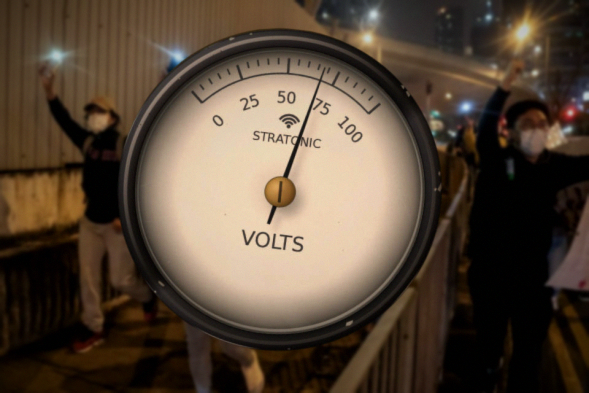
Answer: 67.5 V
